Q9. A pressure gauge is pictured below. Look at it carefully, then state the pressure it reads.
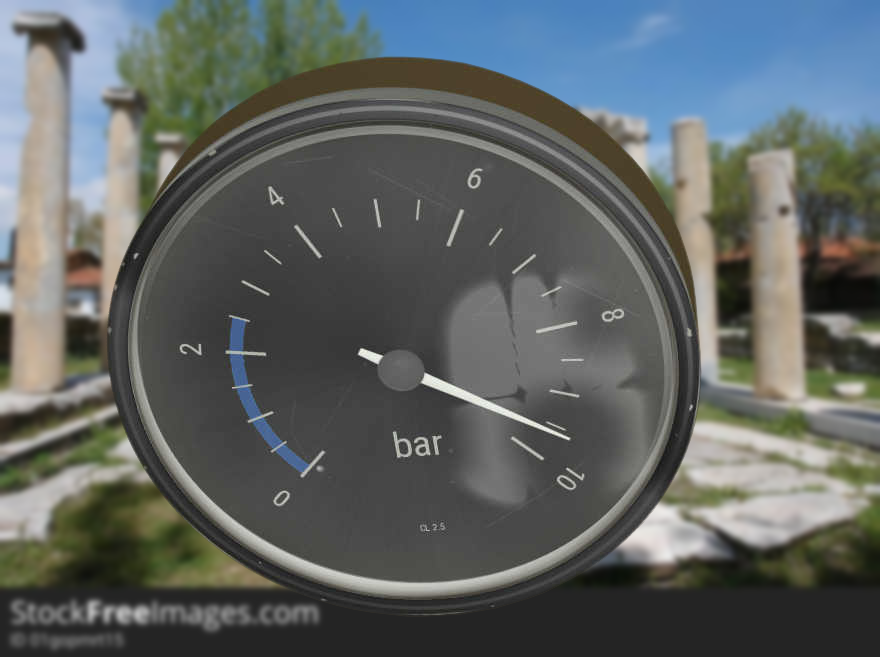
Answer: 9.5 bar
